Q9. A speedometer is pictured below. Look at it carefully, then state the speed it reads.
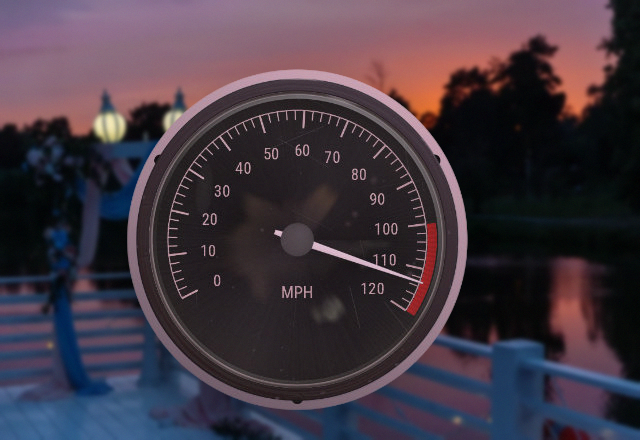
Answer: 113 mph
